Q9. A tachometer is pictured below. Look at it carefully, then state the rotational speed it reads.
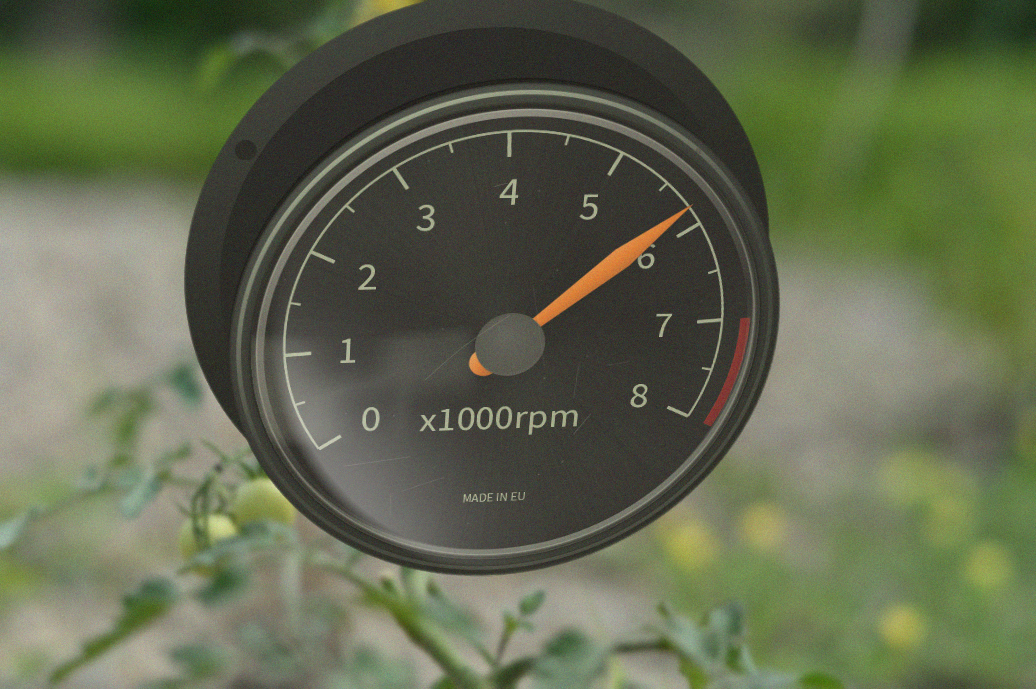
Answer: 5750 rpm
